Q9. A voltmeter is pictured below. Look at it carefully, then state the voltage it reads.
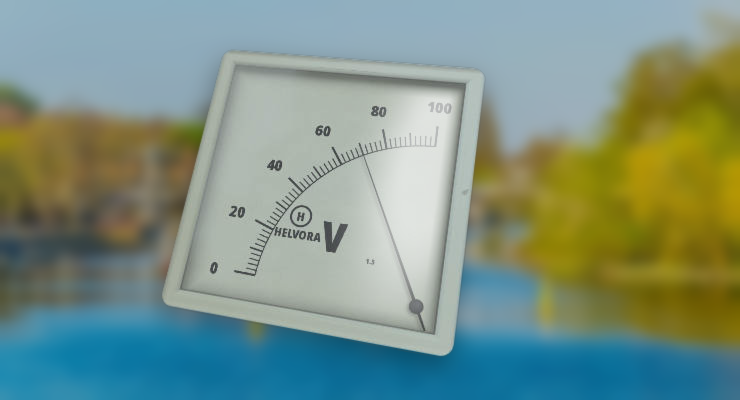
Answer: 70 V
